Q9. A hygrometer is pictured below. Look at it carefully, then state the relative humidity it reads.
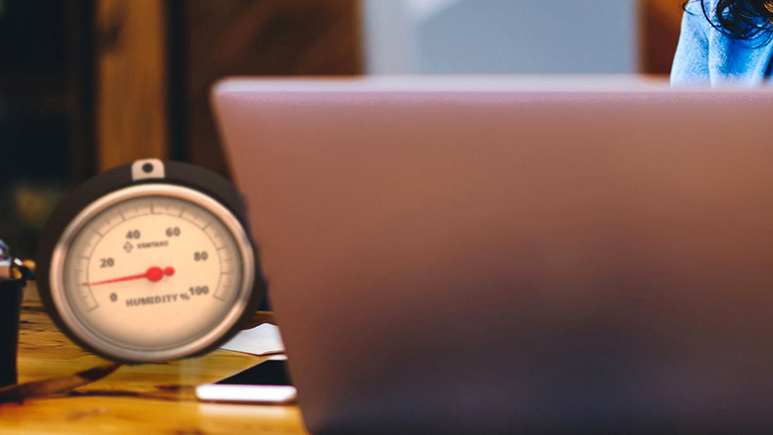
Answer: 10 %
